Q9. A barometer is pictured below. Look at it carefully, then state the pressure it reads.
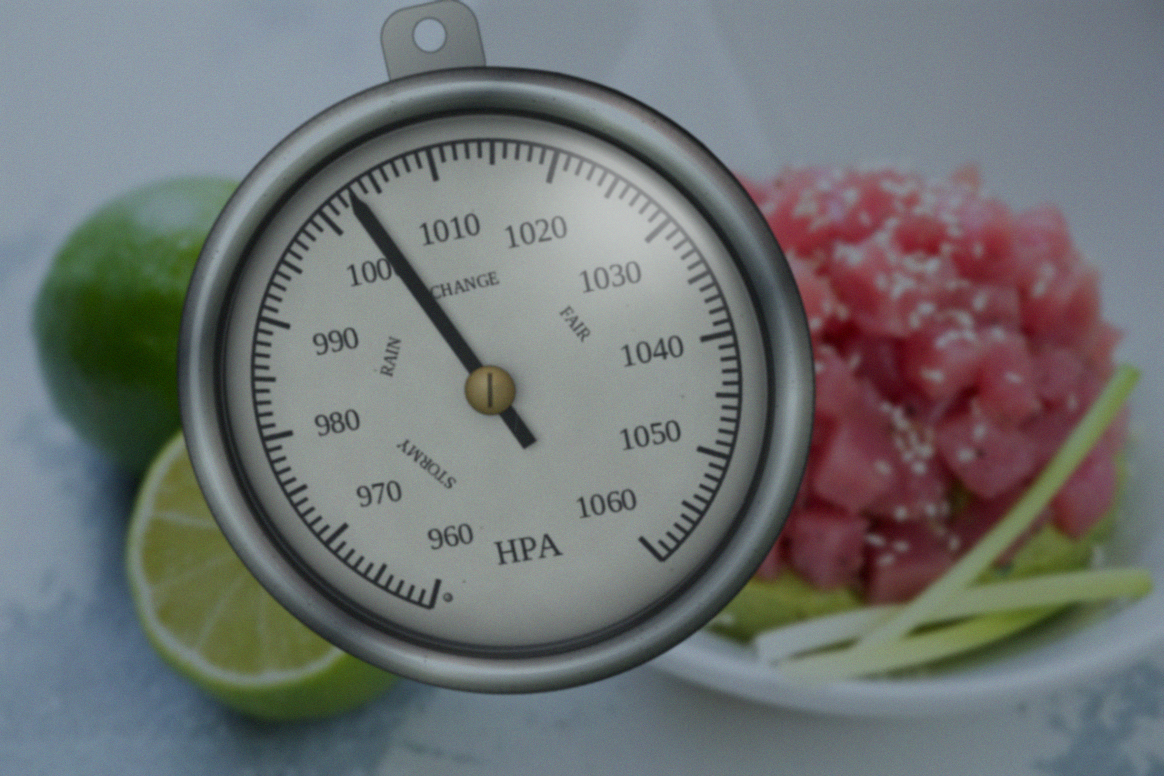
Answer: 1003 hPa
